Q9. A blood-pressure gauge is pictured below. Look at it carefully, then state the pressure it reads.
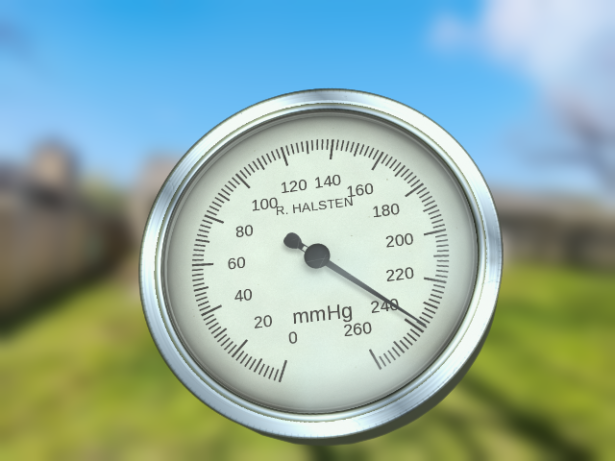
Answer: 238 mmHg
